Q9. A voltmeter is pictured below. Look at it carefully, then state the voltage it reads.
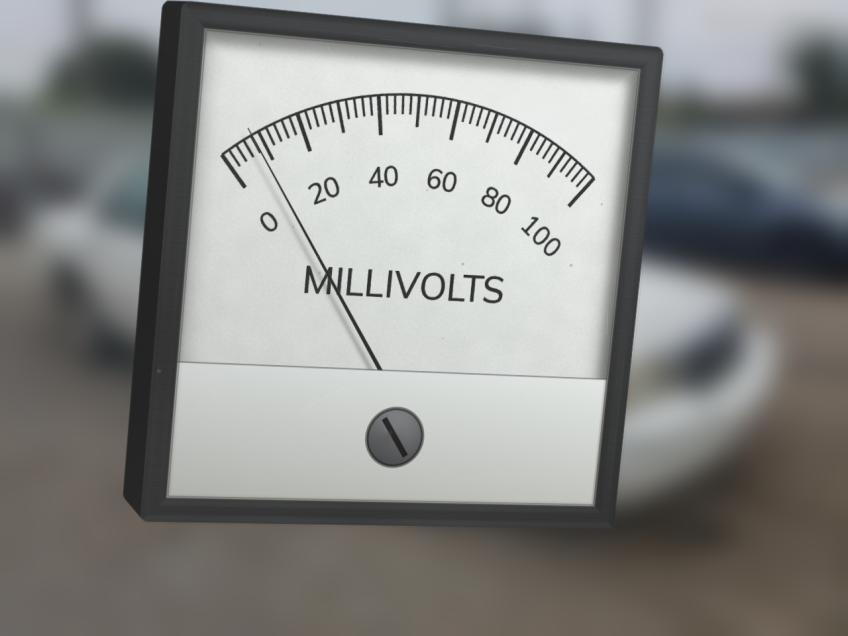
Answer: 8 mV
